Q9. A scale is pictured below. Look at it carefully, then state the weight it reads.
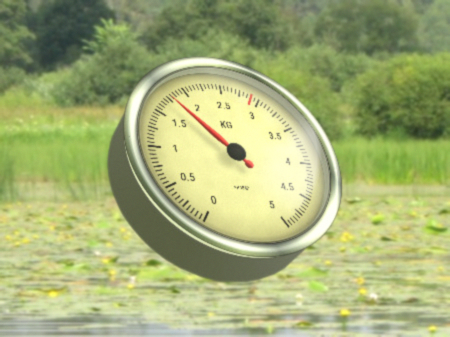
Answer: 1.75 kg
